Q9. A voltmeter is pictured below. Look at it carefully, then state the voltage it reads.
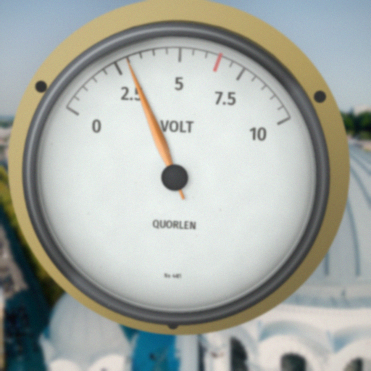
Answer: 3 V
